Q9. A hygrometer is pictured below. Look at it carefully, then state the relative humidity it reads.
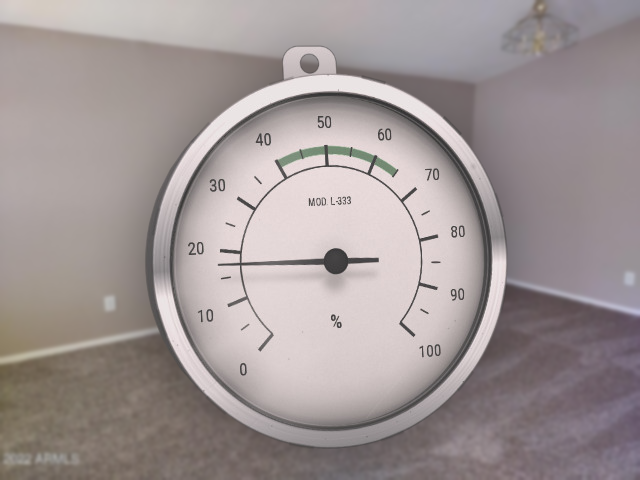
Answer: 17.5 %
